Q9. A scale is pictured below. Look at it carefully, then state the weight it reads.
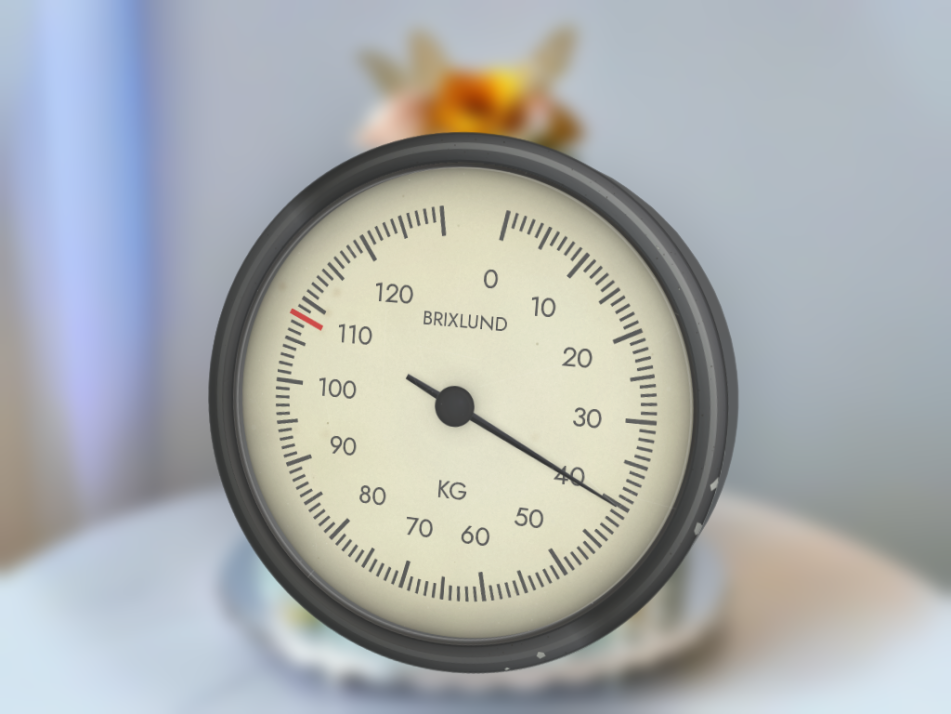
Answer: 40 kg
